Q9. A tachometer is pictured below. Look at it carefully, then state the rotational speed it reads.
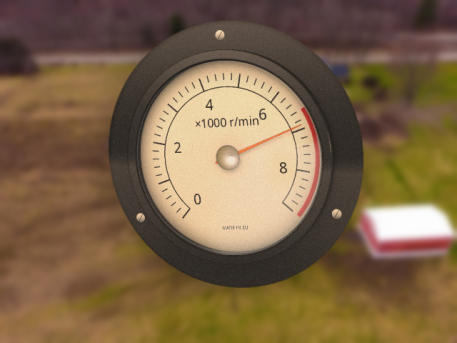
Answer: 6900 rpm
